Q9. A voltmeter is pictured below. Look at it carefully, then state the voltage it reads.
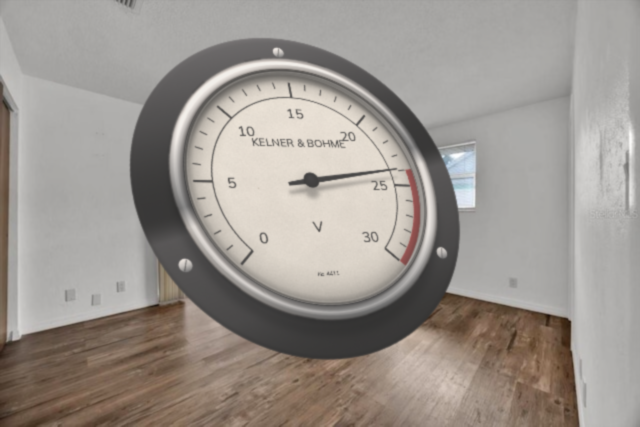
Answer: 24 V
